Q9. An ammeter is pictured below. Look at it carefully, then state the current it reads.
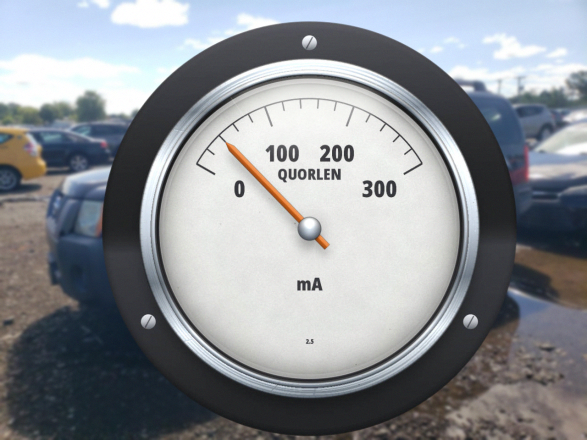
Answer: 40 mA
